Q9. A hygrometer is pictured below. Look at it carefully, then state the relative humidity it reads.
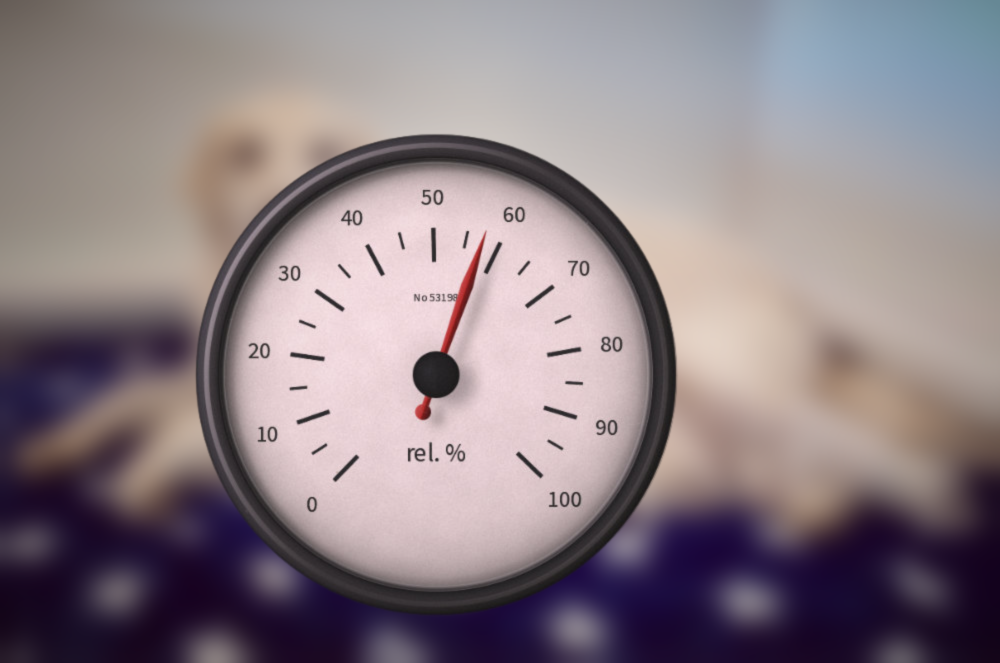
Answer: 57.5 %
